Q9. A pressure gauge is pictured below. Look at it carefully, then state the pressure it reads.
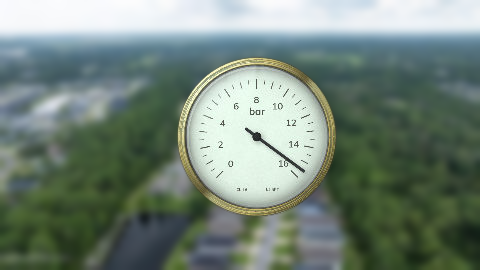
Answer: 15.5 bar
